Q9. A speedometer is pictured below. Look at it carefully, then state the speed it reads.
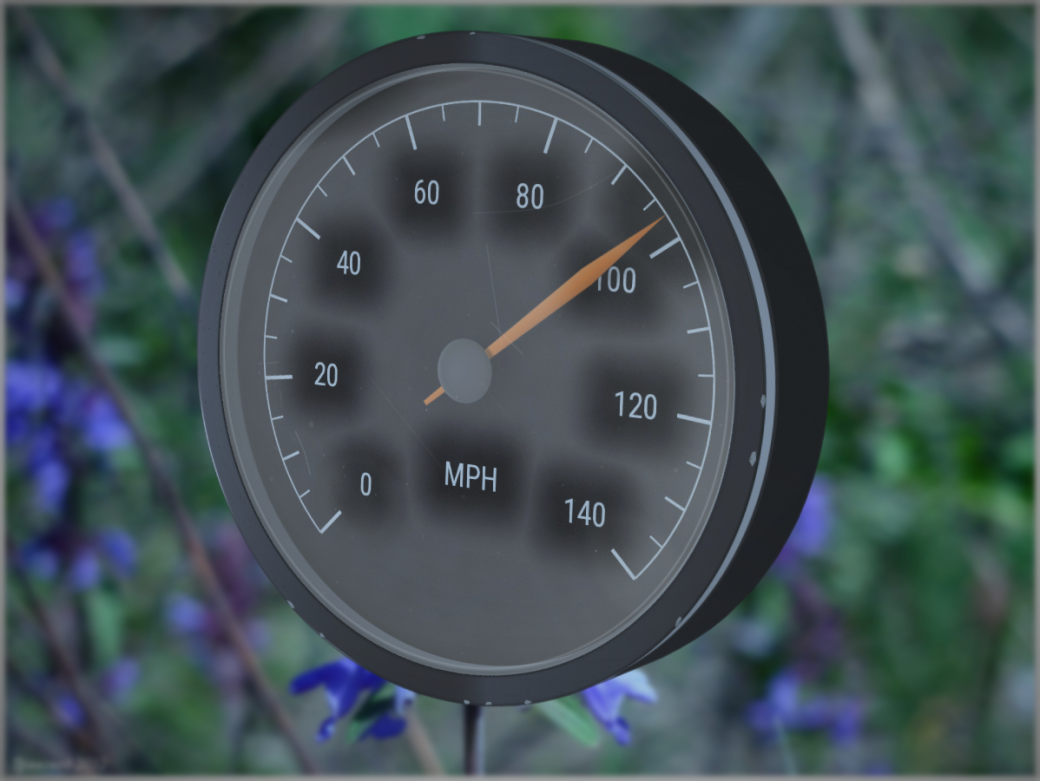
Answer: 97.5 mph
